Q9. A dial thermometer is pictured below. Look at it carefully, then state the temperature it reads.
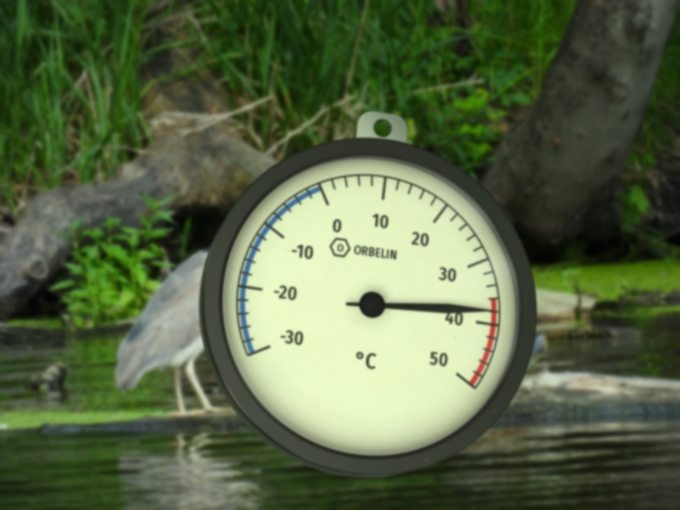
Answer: 38 °C
